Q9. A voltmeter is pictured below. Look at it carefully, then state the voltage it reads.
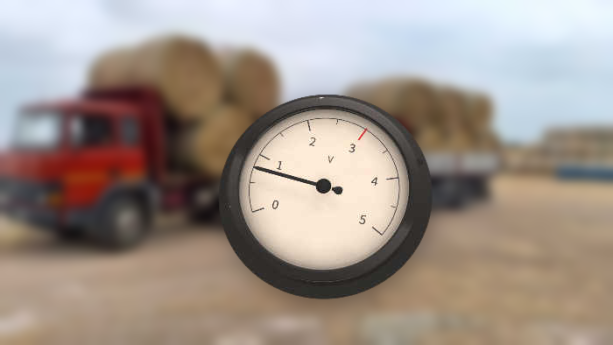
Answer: 0.75 V
